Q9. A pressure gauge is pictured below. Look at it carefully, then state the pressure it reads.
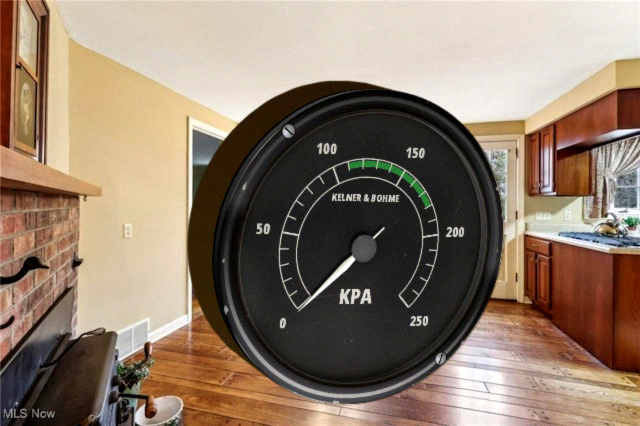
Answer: 0 kPa
